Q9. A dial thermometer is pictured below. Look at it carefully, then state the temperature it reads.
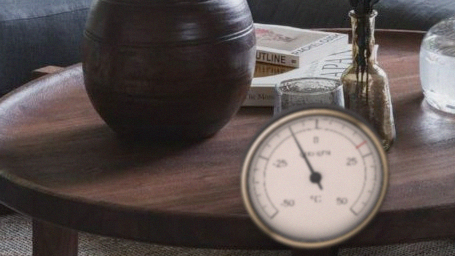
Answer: -10 °C
